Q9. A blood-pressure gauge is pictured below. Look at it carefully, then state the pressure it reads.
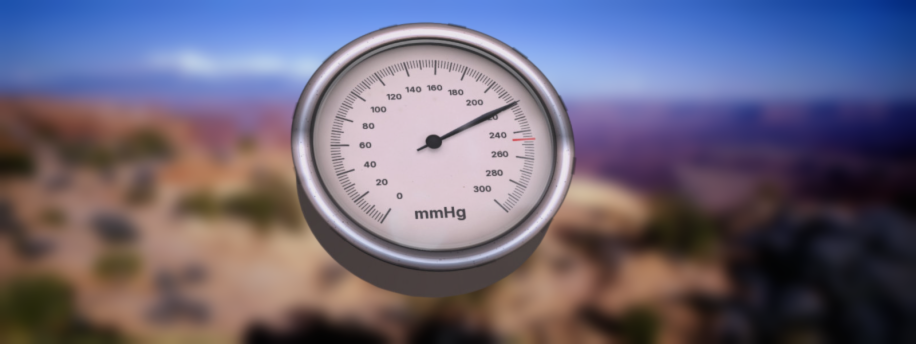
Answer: 220 mmHg
